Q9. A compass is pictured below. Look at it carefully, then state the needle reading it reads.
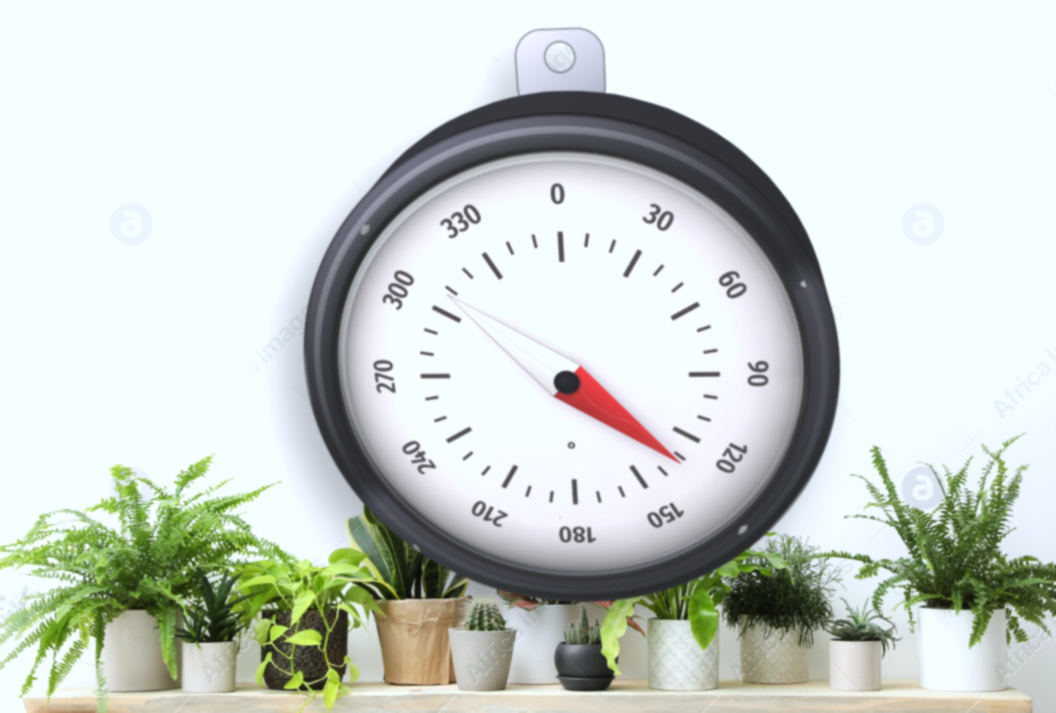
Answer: 130 °
